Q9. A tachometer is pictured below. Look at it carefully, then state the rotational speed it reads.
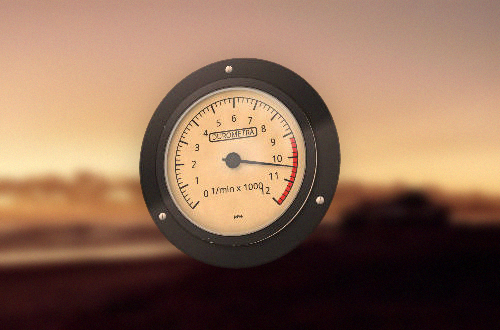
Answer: 10400 rpm
